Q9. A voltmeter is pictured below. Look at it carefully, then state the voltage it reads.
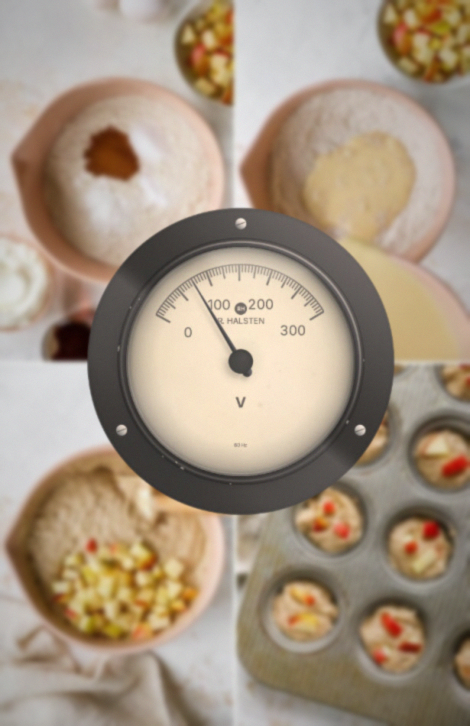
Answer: 75 V
